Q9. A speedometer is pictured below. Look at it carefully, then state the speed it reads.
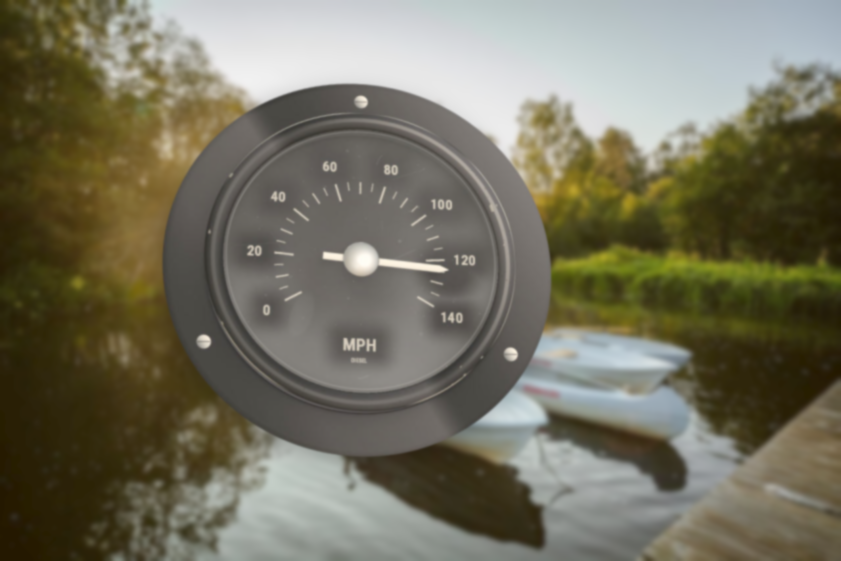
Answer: 125 mph
